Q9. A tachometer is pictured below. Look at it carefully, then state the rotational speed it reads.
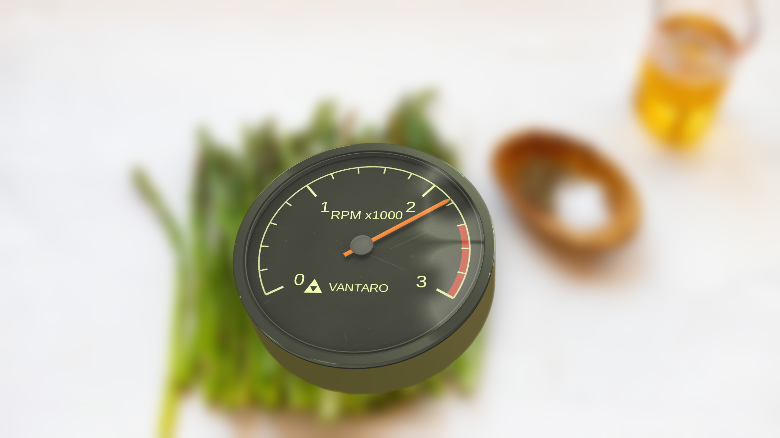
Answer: 2200 rpm
